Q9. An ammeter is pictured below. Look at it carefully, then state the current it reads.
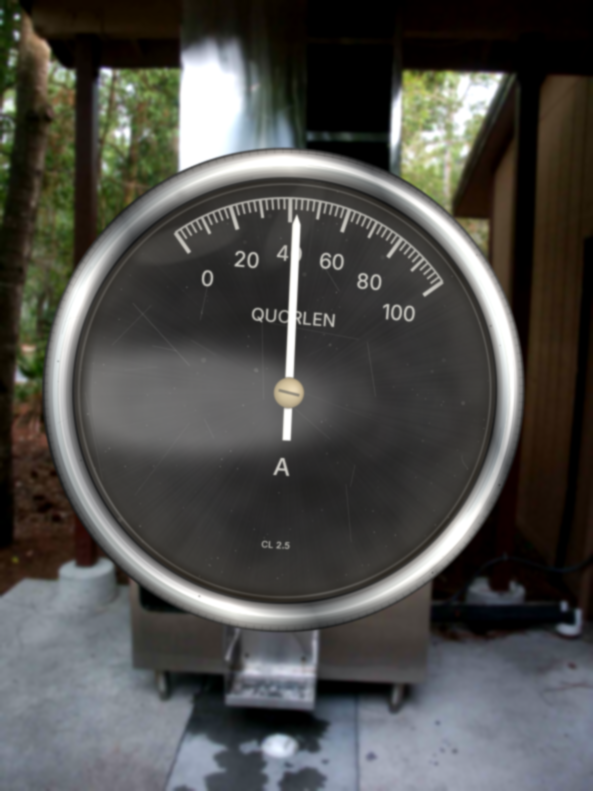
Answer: 42 A
